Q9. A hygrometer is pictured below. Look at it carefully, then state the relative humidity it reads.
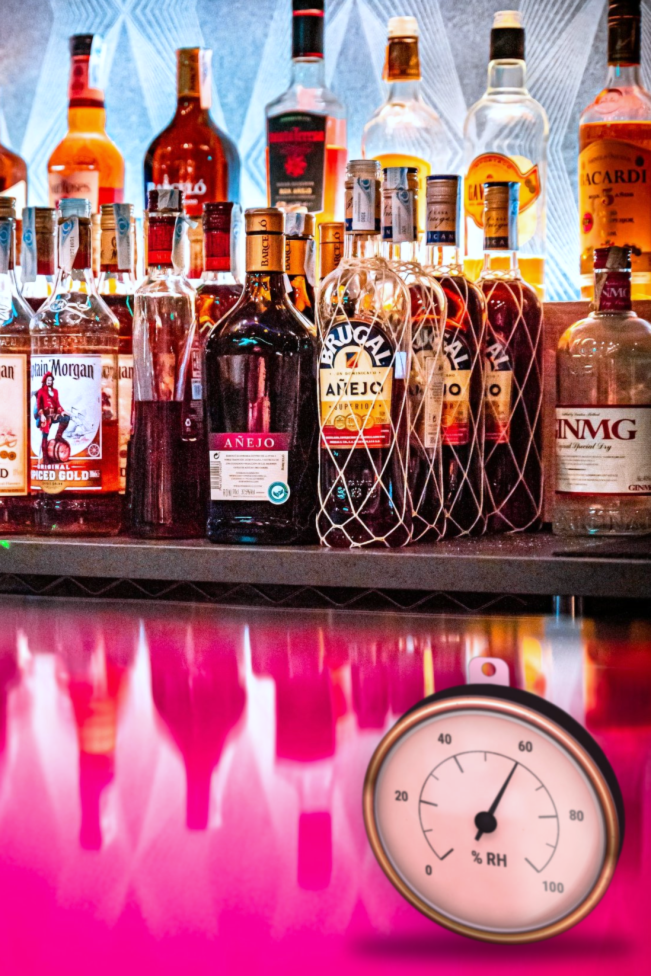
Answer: 60 %
